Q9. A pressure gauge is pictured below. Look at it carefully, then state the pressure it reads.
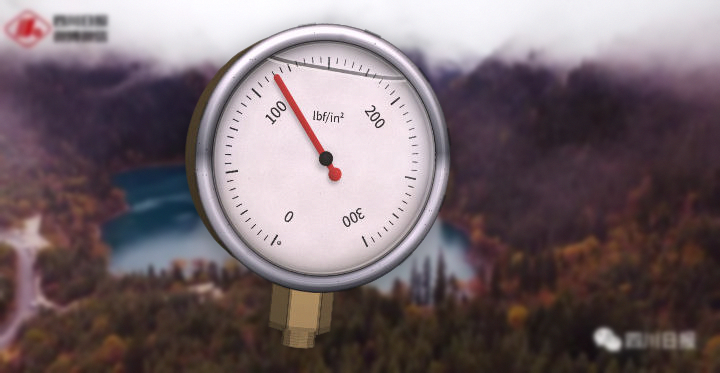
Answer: 115 psi
